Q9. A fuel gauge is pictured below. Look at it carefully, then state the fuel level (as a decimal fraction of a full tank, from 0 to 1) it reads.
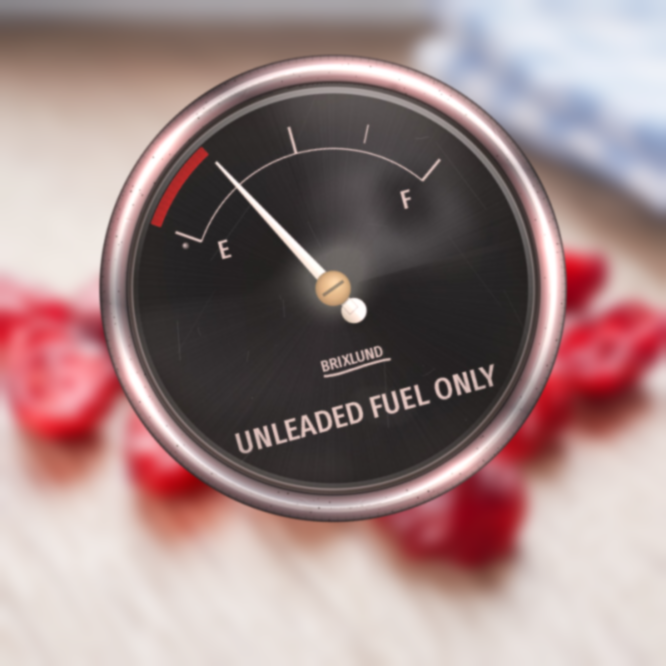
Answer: 0.25
